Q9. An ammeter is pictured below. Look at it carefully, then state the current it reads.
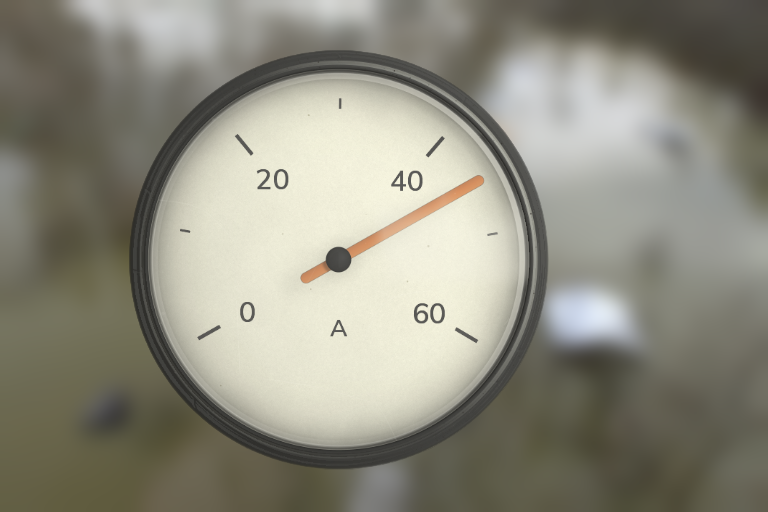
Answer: 45 A
